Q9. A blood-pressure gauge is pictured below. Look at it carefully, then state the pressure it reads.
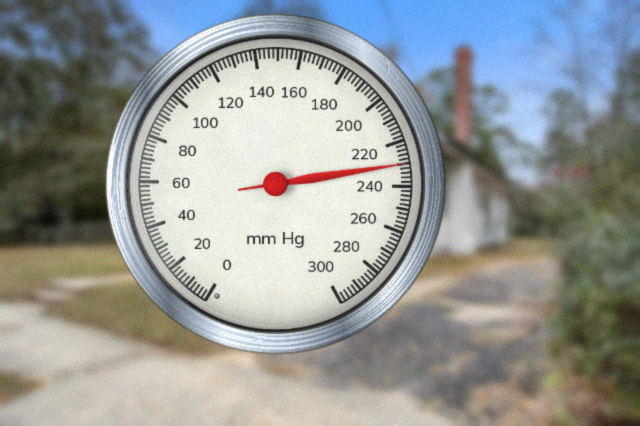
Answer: 230 mmHg
